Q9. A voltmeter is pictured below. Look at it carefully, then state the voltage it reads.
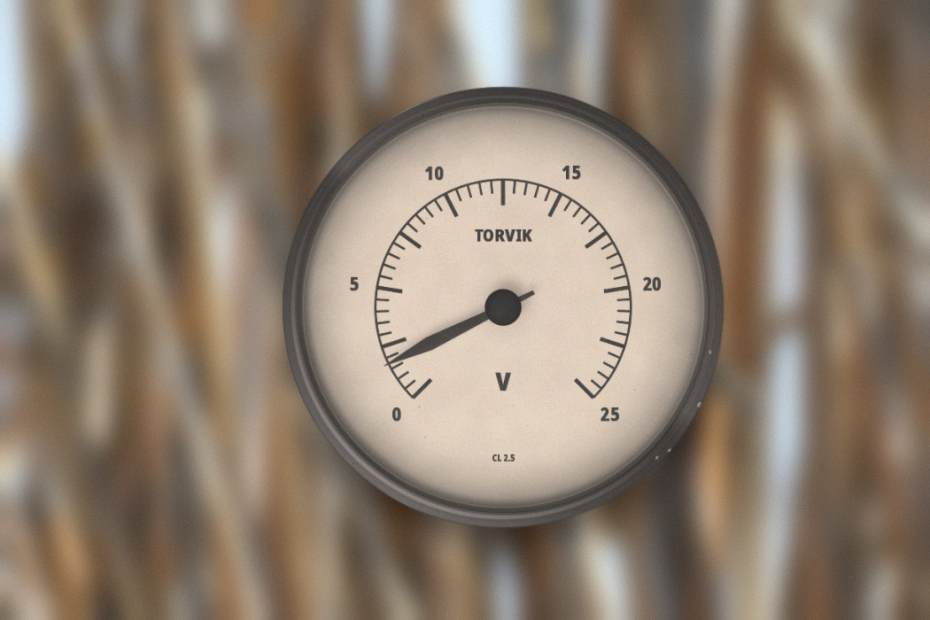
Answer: 1.75 V
